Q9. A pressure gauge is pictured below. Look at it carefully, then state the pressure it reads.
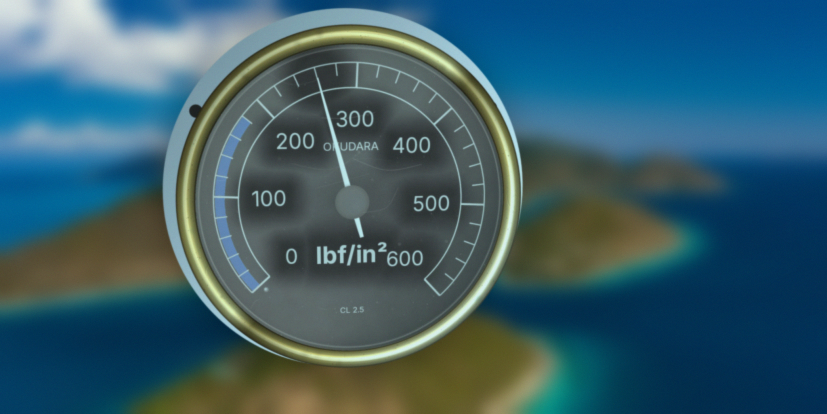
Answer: 260 psi
